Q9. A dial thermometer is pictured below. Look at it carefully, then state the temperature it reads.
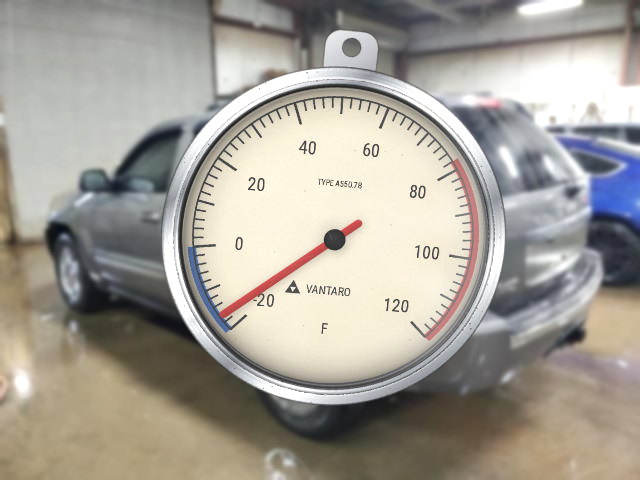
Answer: -16 °F
